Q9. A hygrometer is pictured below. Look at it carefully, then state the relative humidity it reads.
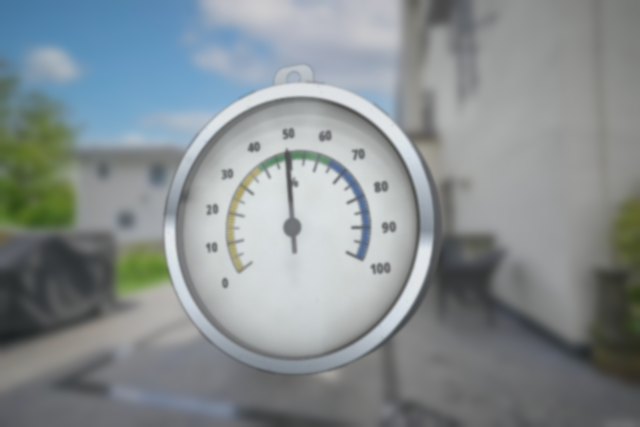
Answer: 50 %
